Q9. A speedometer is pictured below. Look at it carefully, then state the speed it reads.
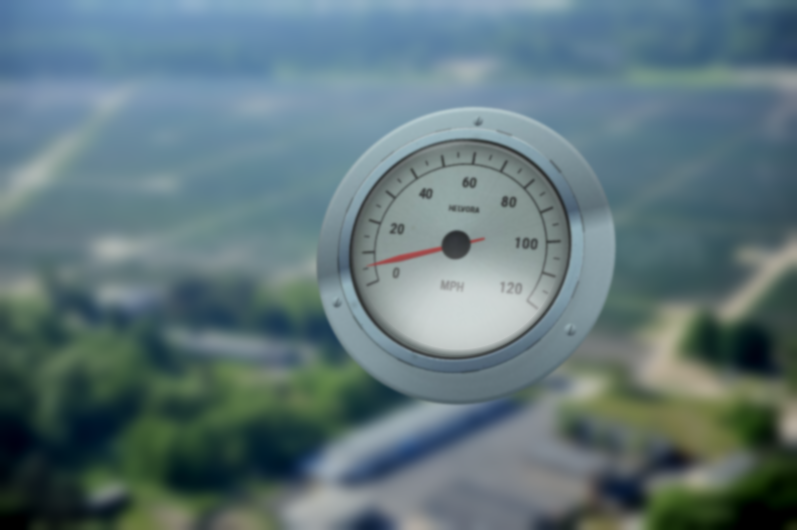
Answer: 5 mph
